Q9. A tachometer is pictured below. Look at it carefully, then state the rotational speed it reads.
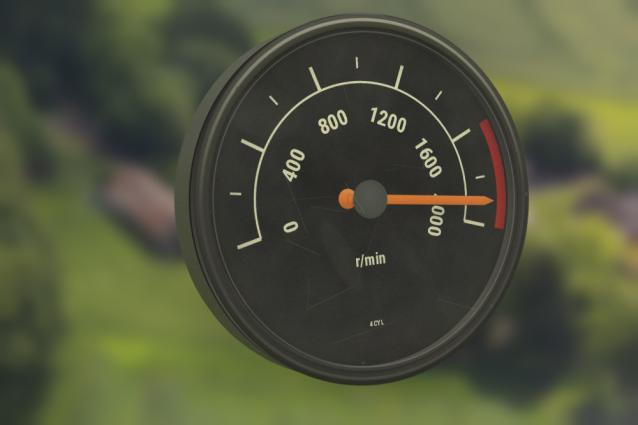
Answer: 1900 rpm
